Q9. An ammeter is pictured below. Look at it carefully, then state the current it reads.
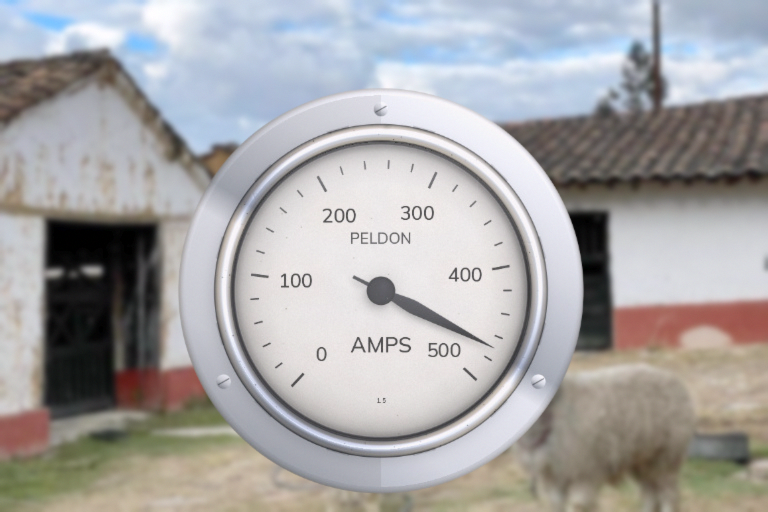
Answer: 470 A
